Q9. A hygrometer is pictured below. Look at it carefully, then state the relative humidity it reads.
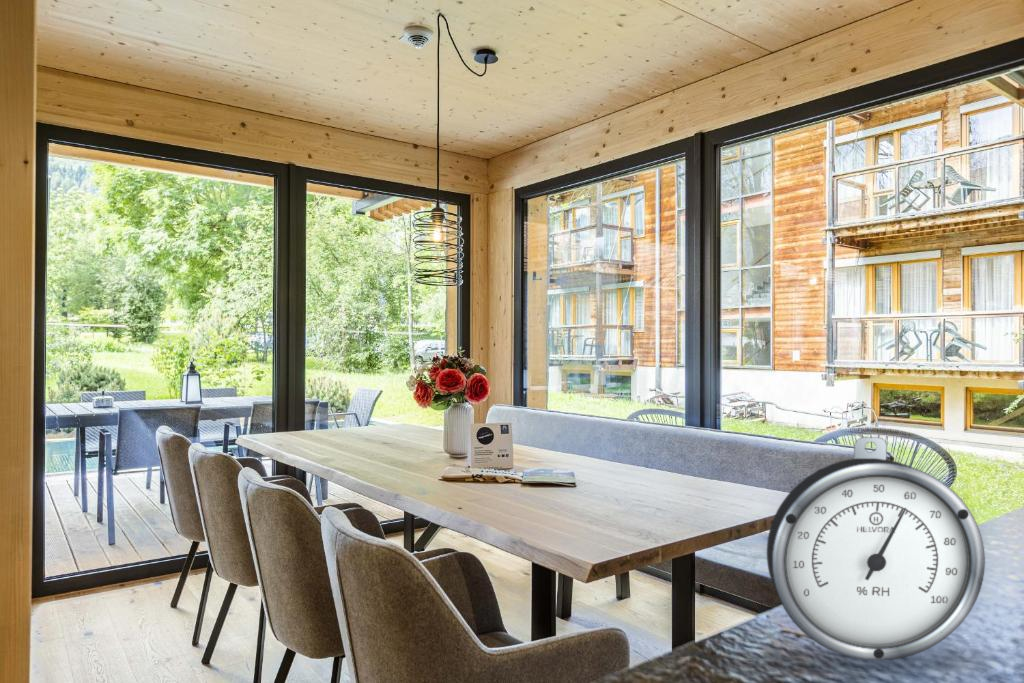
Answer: 60 %
